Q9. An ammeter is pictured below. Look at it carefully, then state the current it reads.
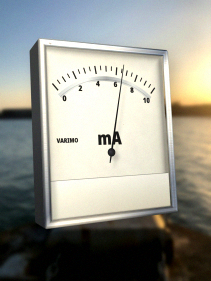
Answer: 6.5 mA
